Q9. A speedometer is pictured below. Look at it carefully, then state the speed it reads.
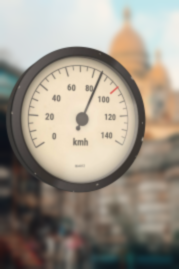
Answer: 85 km/h
